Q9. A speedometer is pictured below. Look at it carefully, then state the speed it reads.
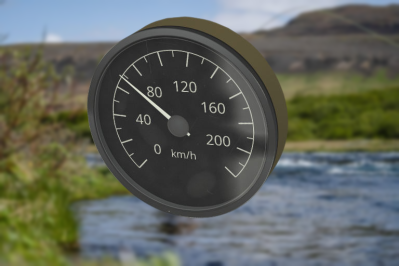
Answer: 70 km/h
